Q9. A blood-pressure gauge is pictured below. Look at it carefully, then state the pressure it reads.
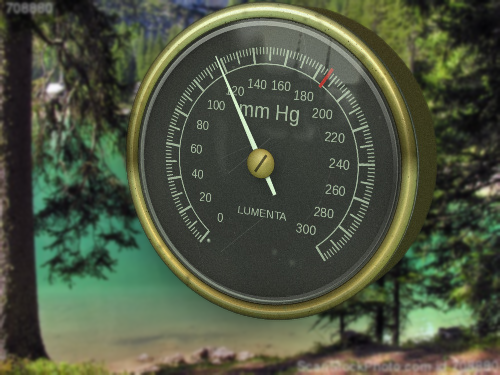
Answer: 120 mmHg
